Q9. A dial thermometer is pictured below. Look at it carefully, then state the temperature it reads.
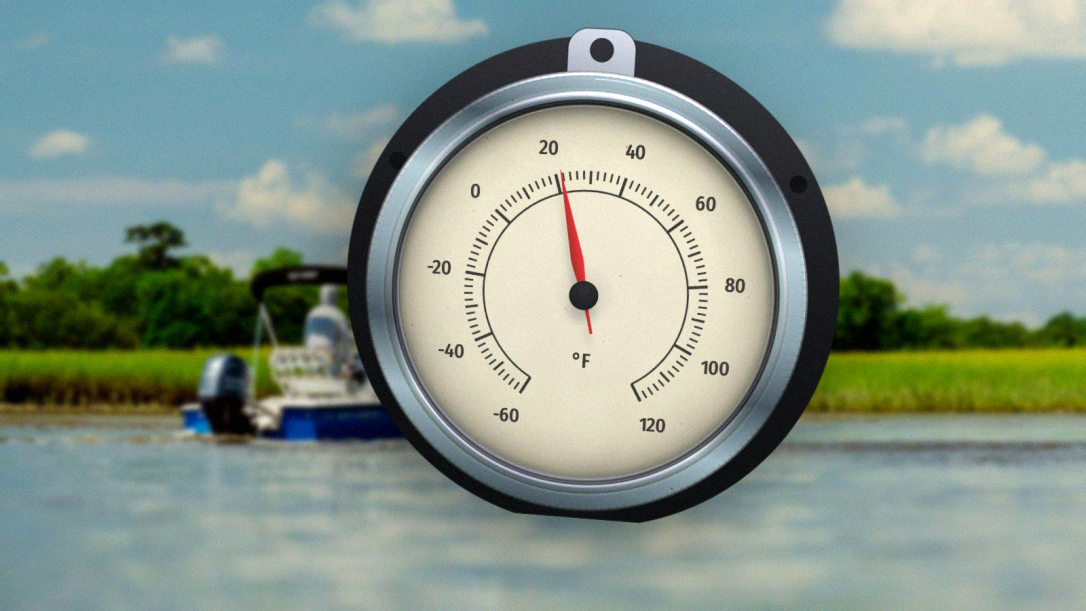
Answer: 22 °F
